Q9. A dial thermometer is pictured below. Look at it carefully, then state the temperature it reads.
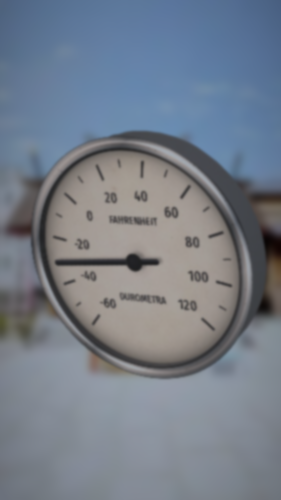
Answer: -30 °F
